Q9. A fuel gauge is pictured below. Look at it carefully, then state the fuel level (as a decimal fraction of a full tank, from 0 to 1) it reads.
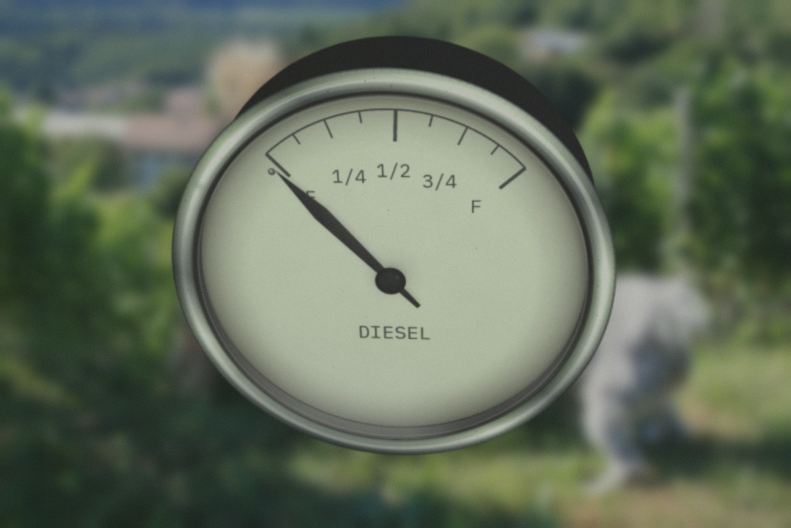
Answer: 0
